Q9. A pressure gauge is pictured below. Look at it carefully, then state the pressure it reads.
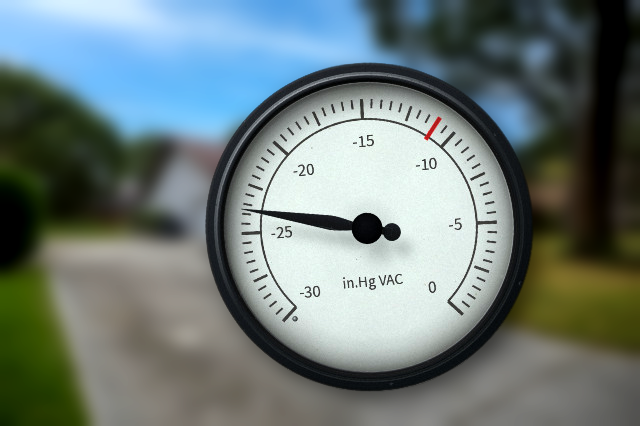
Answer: -23.75 inHg
